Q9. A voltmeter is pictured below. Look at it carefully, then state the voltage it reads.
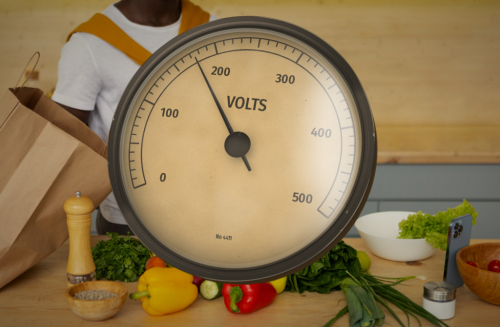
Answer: 175 V
